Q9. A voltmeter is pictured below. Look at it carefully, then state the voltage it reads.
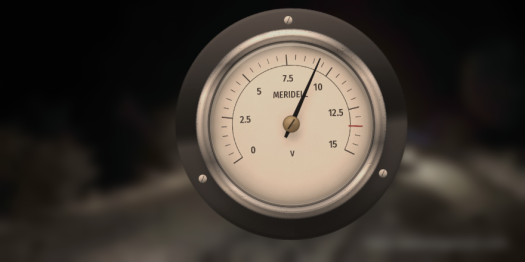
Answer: 9.25 V
